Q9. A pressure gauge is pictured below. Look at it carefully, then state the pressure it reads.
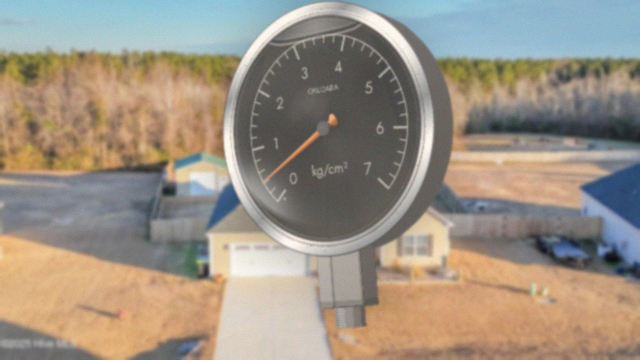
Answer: 0.4 kg/cm²
